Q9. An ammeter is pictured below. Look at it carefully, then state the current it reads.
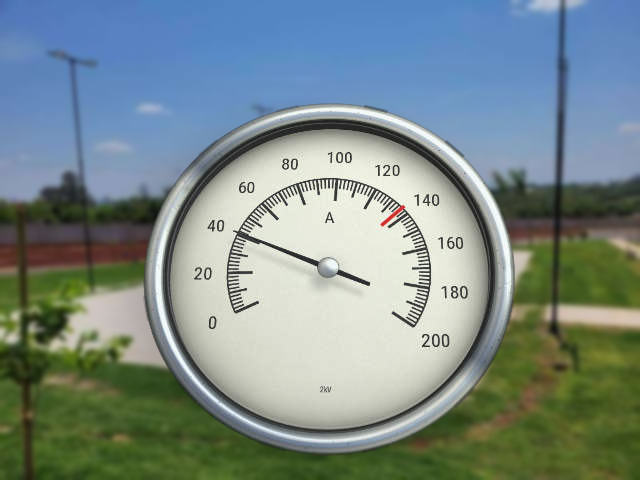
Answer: 40 A
